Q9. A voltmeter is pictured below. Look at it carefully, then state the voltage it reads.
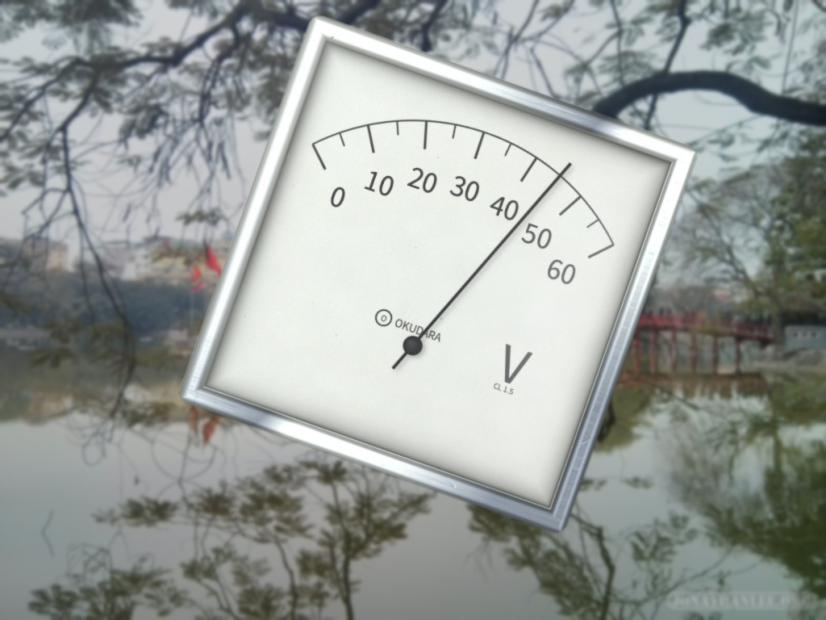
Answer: 45 V
